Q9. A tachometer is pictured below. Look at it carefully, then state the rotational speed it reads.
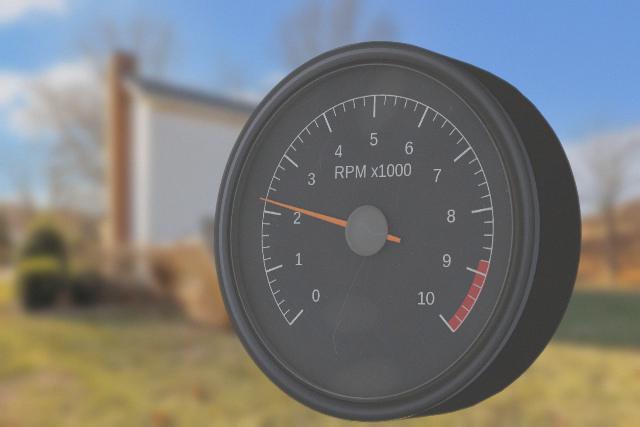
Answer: 2200 rpm
